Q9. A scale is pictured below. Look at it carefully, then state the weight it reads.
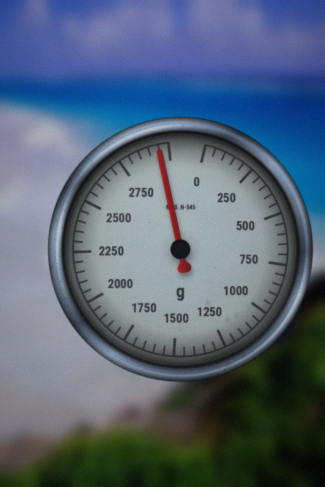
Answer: 2950 g
